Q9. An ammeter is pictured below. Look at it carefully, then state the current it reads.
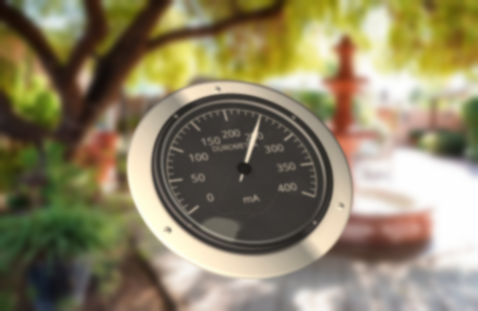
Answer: 250 mA
